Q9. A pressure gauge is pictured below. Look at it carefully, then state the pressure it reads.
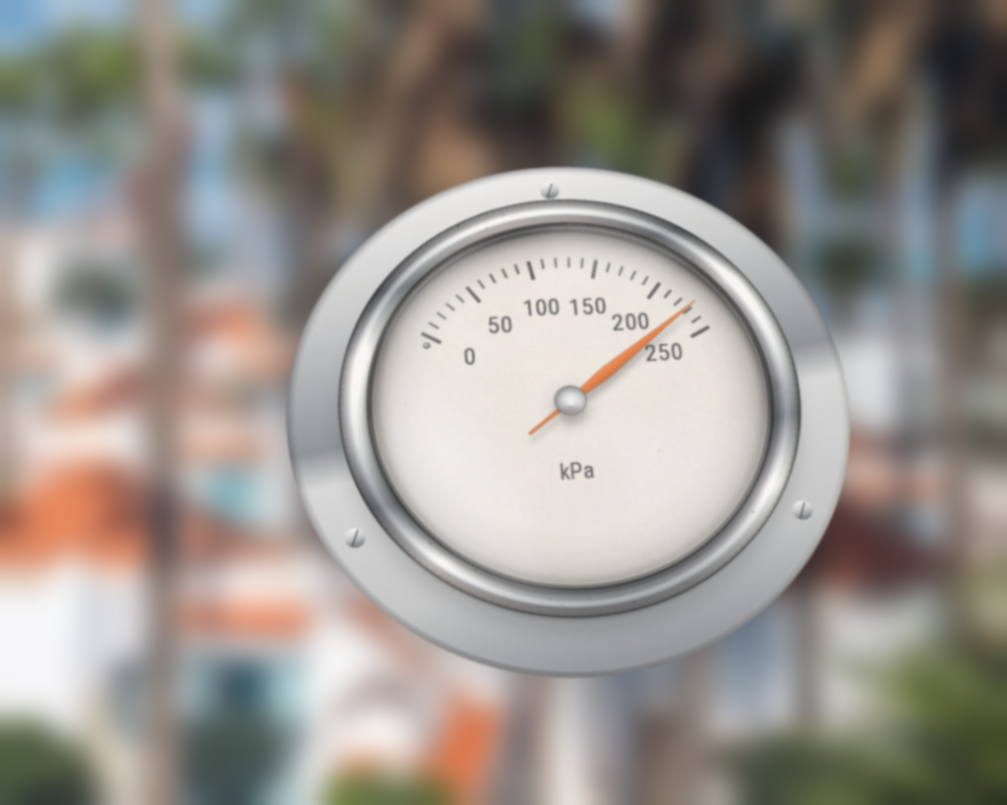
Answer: 230 kPa
